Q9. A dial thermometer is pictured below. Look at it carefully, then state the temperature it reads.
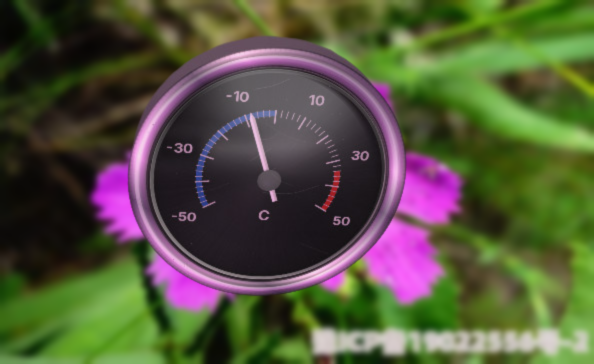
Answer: -8 °C
